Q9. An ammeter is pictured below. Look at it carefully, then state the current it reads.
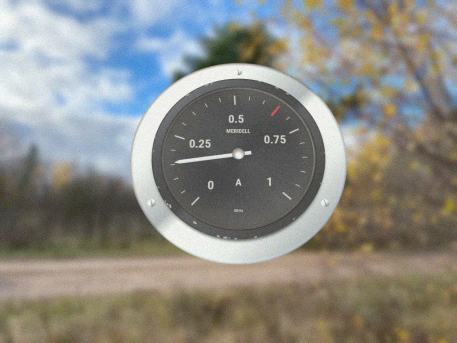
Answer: 0.15 A
